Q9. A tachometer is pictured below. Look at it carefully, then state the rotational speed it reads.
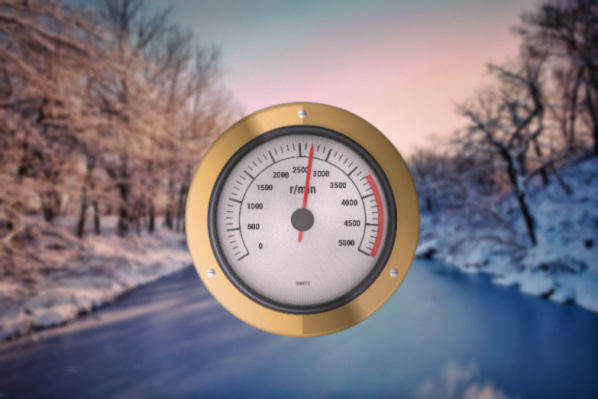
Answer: 2700 rpm
